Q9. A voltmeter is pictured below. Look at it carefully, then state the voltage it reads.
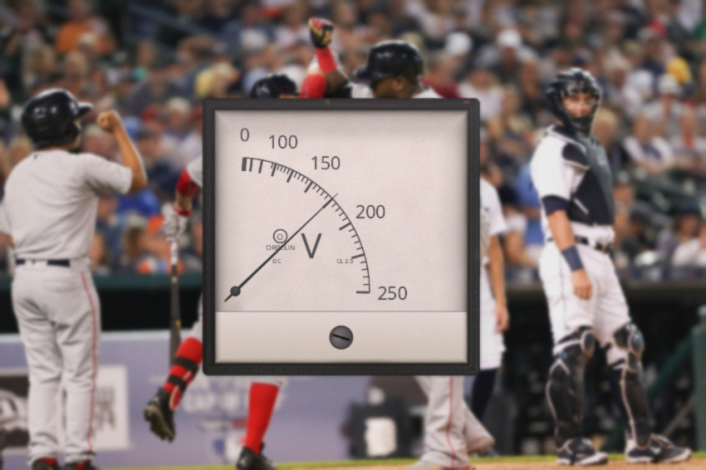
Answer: 175 V
